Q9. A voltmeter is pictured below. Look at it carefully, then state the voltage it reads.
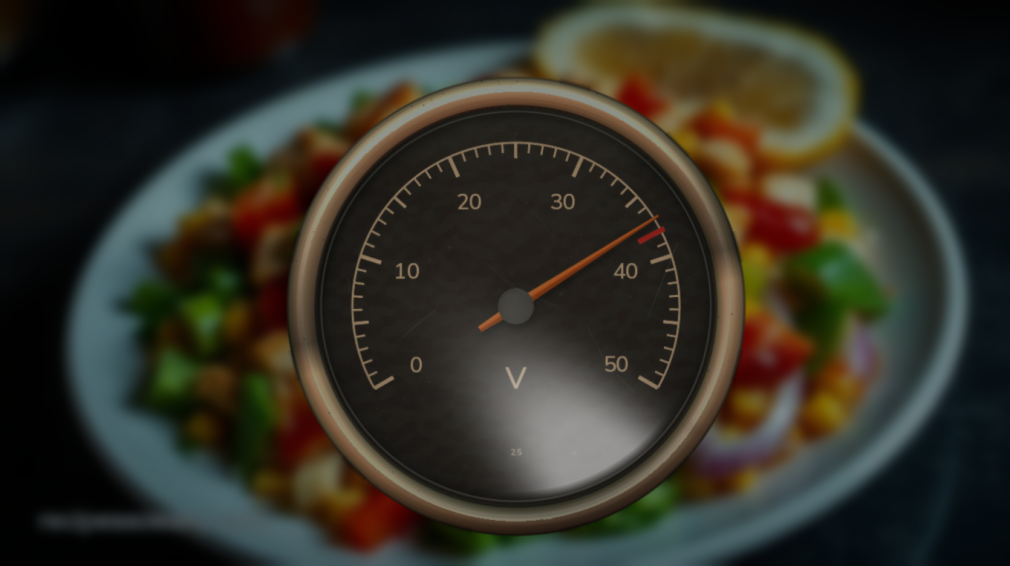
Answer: 37 V
